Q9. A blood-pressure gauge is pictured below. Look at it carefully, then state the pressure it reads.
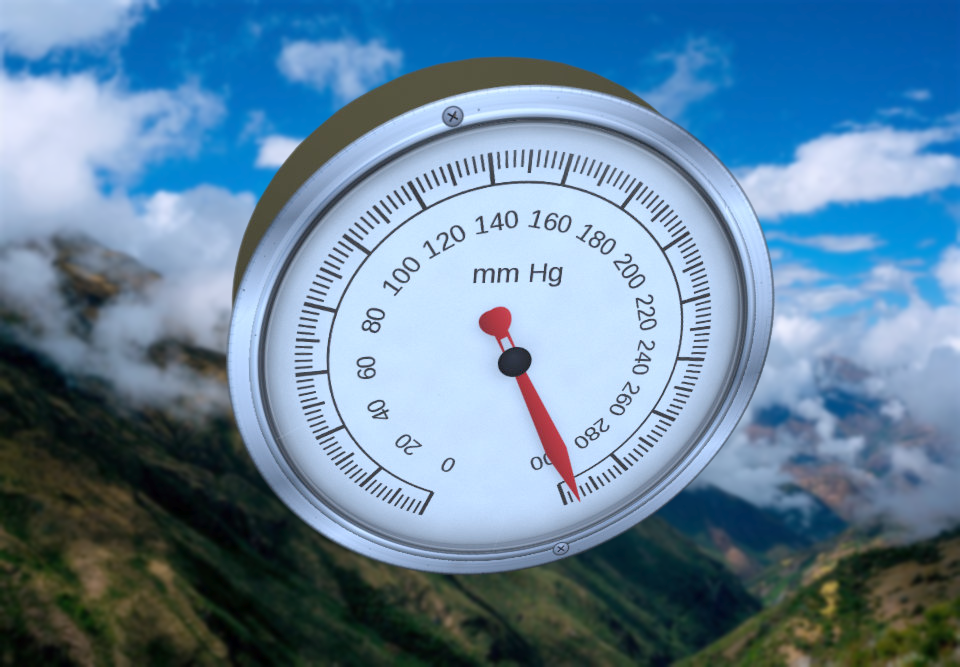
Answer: 296 mmHg
